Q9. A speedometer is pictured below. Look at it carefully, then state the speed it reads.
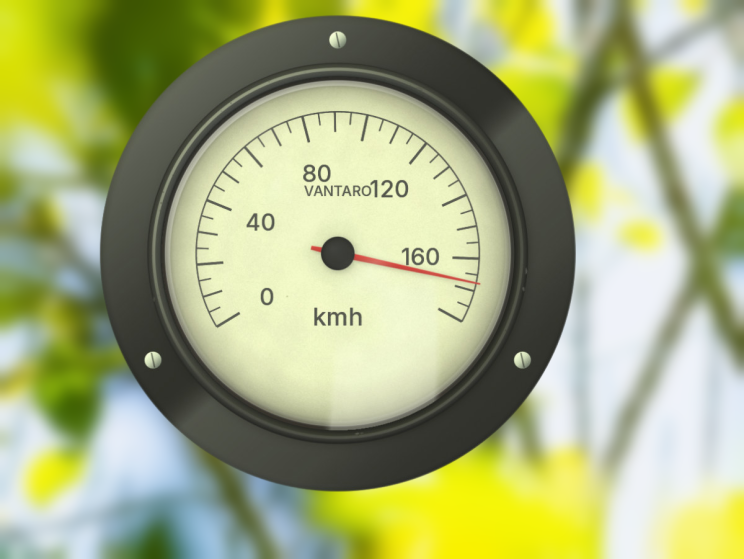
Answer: 167.5 km/h
